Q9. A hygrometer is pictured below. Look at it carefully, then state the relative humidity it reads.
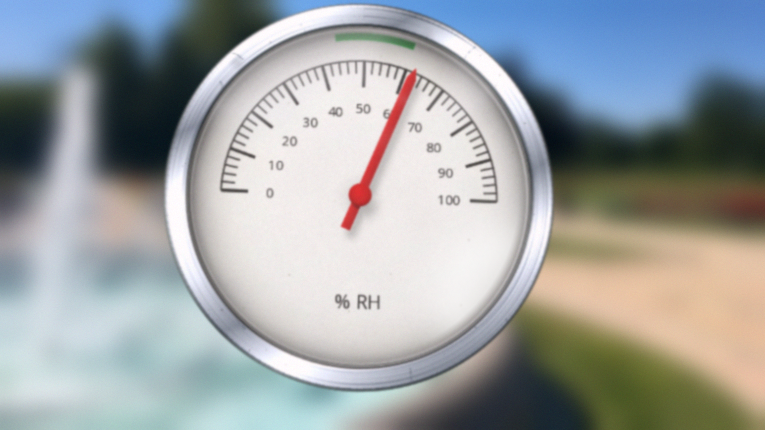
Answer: 62 %
